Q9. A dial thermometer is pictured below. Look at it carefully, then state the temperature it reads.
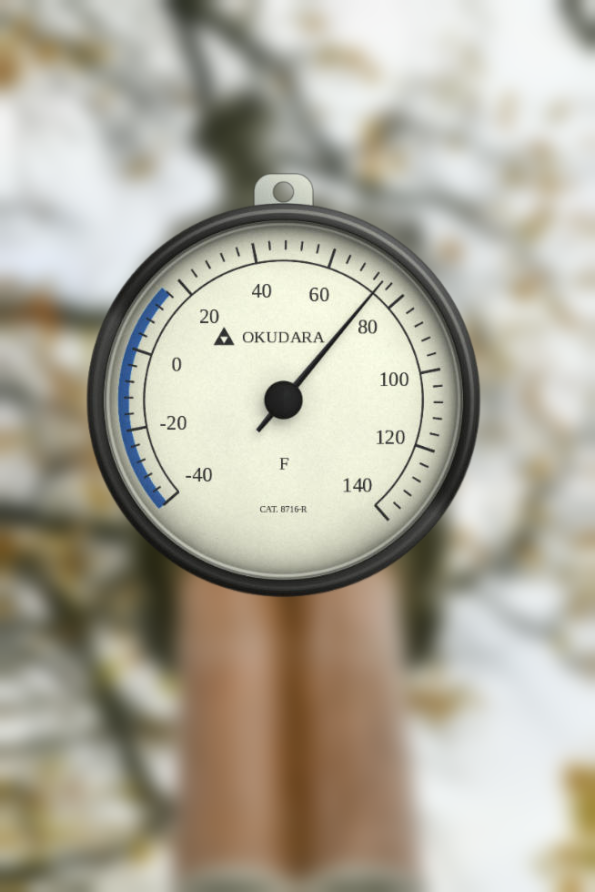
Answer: 74 °F
